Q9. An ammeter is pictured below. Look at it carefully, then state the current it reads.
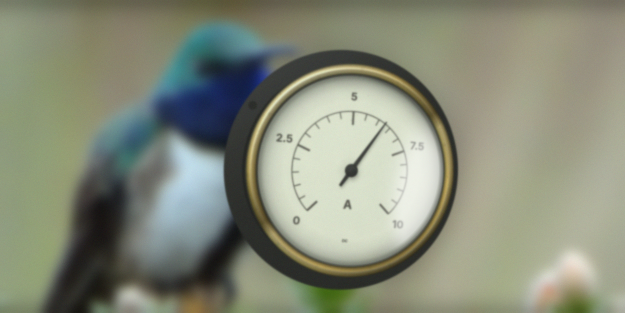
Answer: 6.25 A
